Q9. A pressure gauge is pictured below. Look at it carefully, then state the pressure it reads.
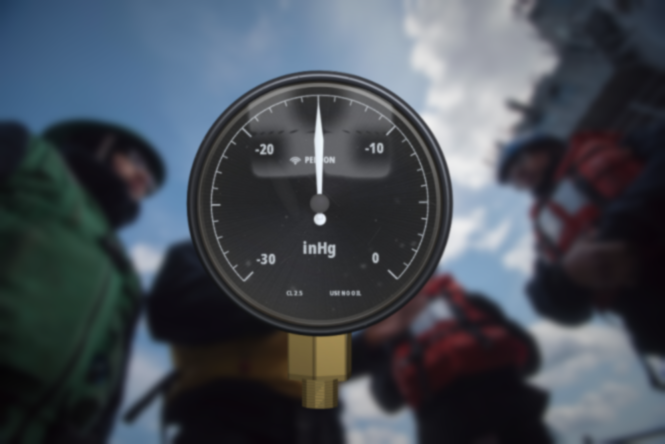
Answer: -15 inHg
